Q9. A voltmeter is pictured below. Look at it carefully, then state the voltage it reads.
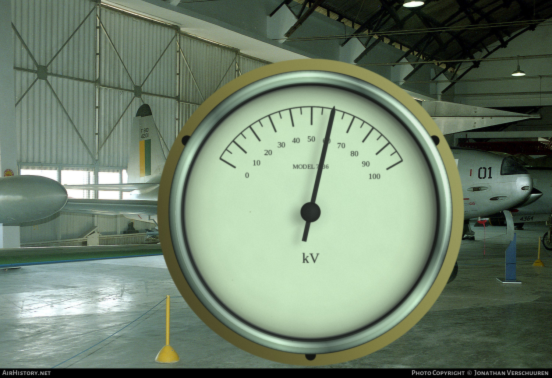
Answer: 60 kV
